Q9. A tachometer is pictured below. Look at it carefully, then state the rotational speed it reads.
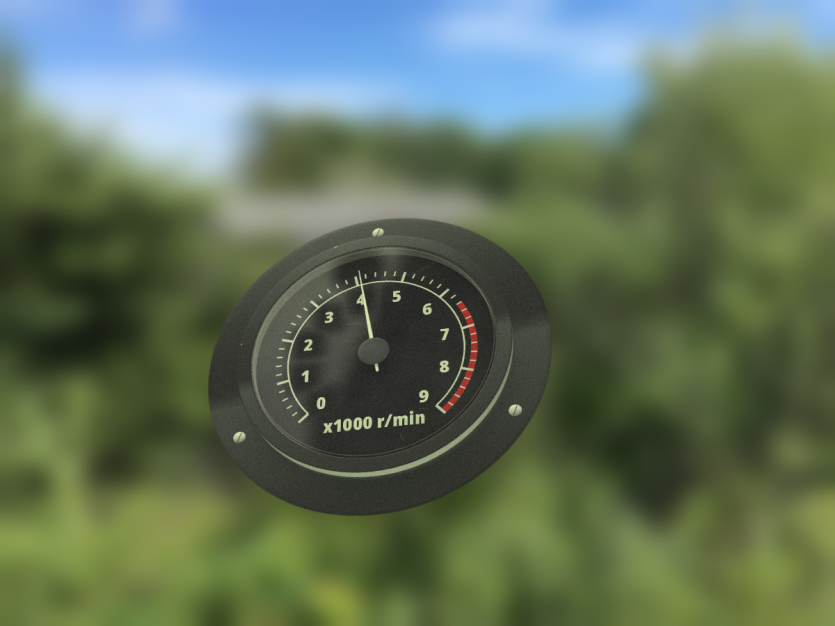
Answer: 4100 rpm
